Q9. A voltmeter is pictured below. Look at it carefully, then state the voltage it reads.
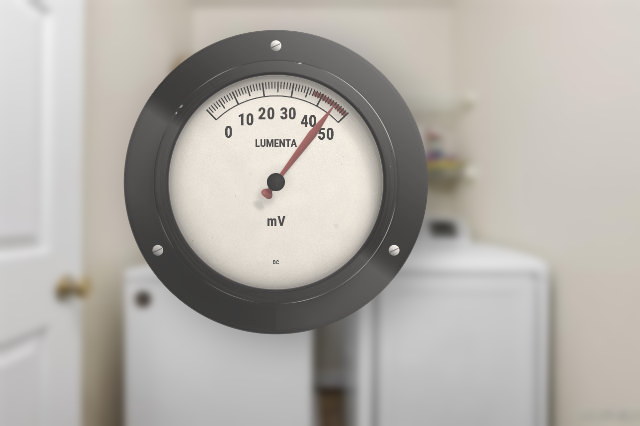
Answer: 45 mV
